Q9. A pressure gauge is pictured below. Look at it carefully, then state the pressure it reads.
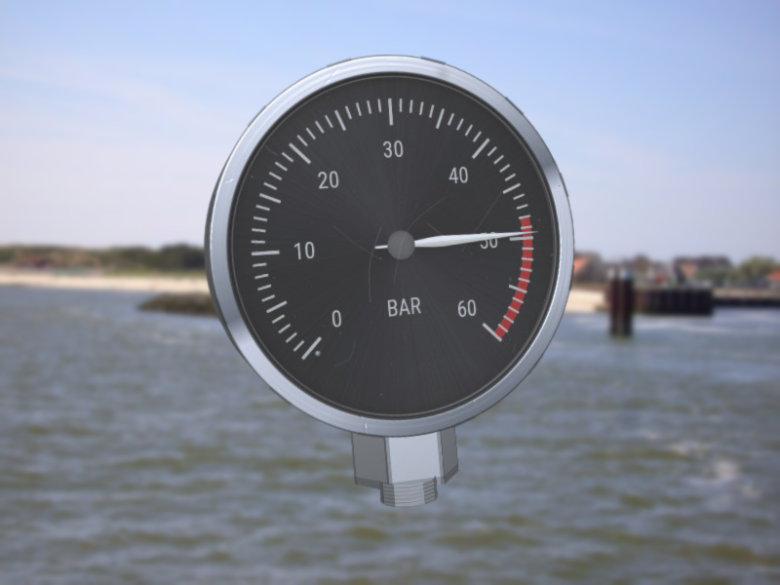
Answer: 49.5 bar
